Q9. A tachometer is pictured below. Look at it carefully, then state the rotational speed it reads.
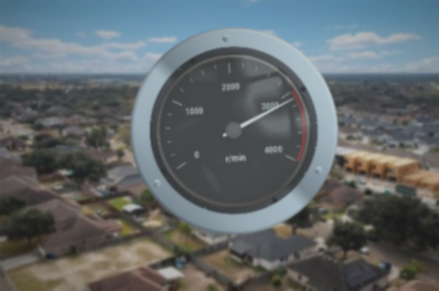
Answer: 3100 rpm
